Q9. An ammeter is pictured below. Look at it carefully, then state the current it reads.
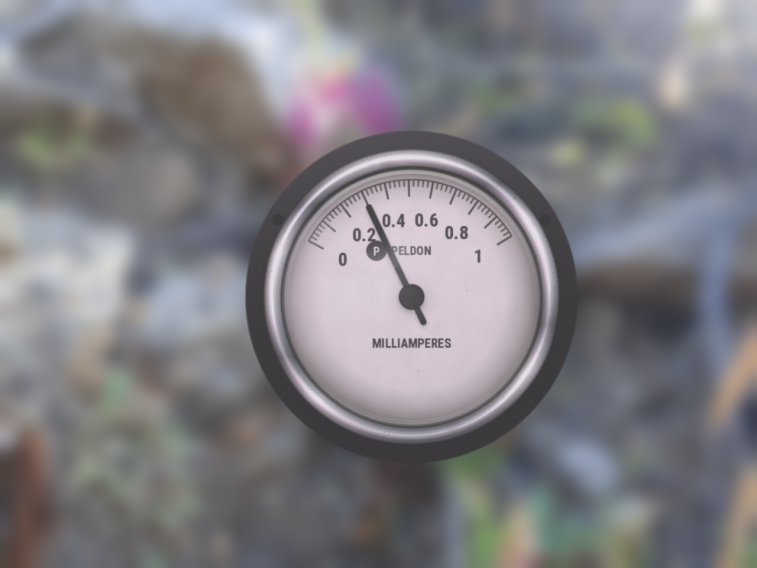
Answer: 0.3 mA
